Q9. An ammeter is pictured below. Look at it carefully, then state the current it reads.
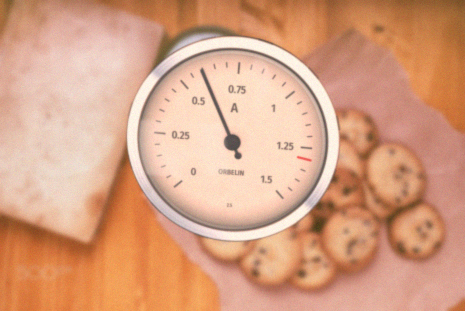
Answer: 0.6 A
